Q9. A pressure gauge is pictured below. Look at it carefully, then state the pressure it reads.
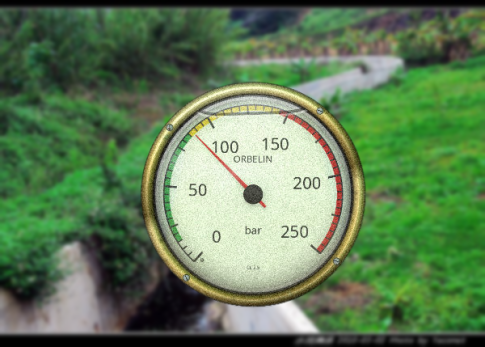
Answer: 87.5 bar
